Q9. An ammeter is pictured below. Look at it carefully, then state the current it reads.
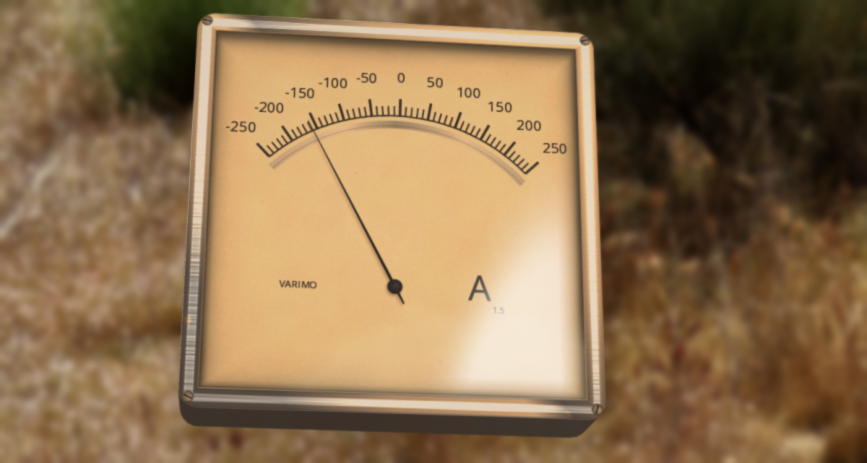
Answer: -160 A
